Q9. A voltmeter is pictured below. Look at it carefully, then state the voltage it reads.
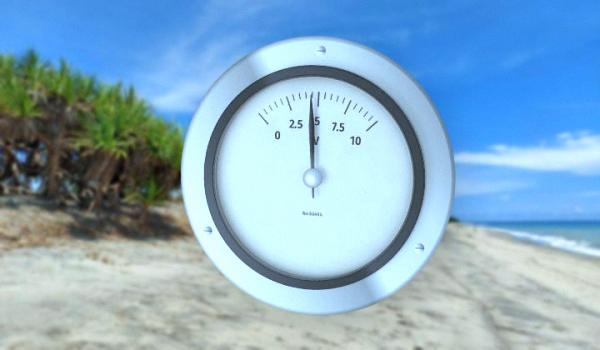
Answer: 4.5 V
